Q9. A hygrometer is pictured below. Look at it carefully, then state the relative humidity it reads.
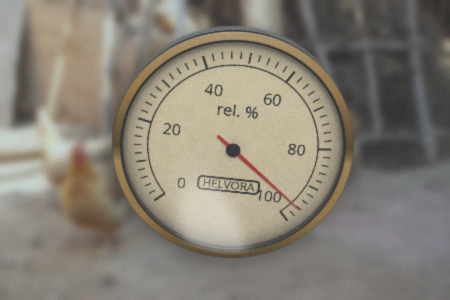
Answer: 96 %
